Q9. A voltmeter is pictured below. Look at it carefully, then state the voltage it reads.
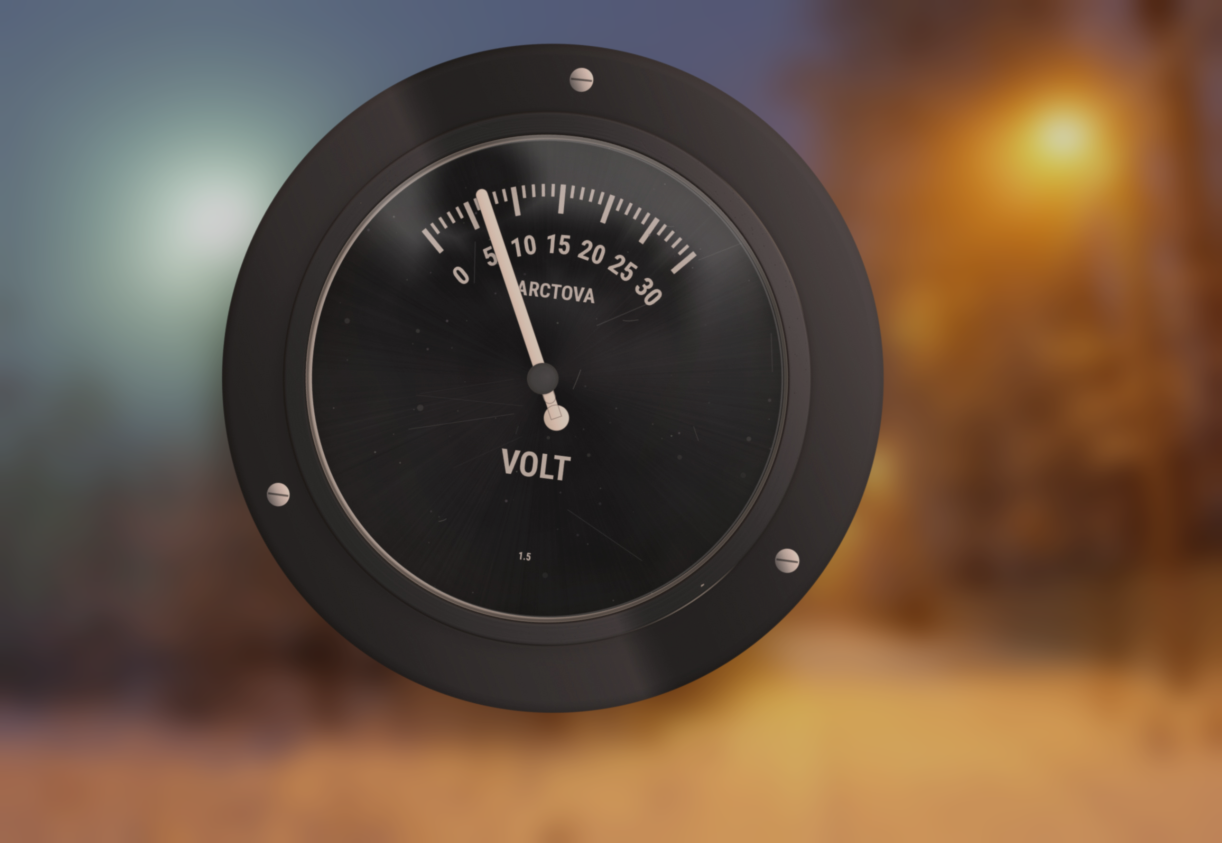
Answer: 7 V
